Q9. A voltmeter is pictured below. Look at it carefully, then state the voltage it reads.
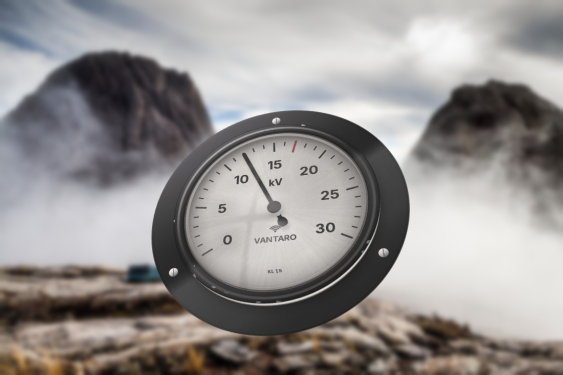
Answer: 12 kV
